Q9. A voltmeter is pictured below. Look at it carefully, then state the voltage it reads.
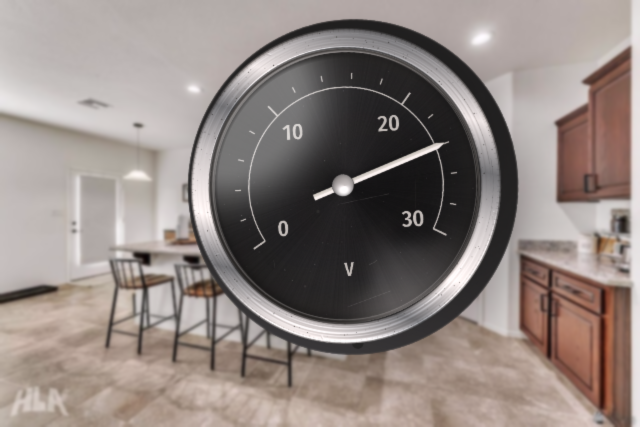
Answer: 24 V
